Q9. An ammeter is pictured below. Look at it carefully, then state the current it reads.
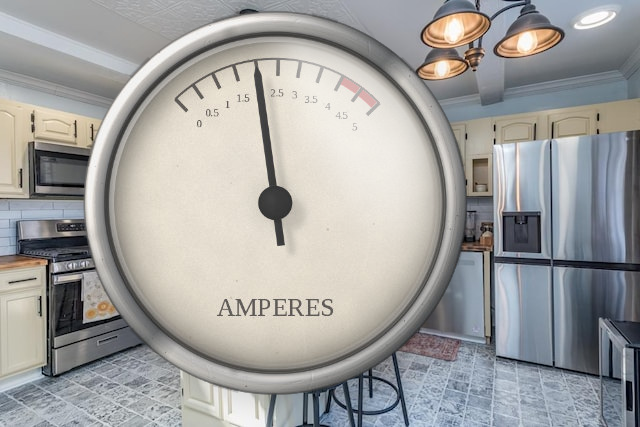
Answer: 2 A
